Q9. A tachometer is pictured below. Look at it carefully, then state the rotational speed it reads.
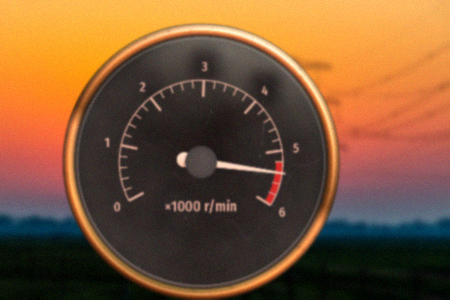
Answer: 5400 rpm
